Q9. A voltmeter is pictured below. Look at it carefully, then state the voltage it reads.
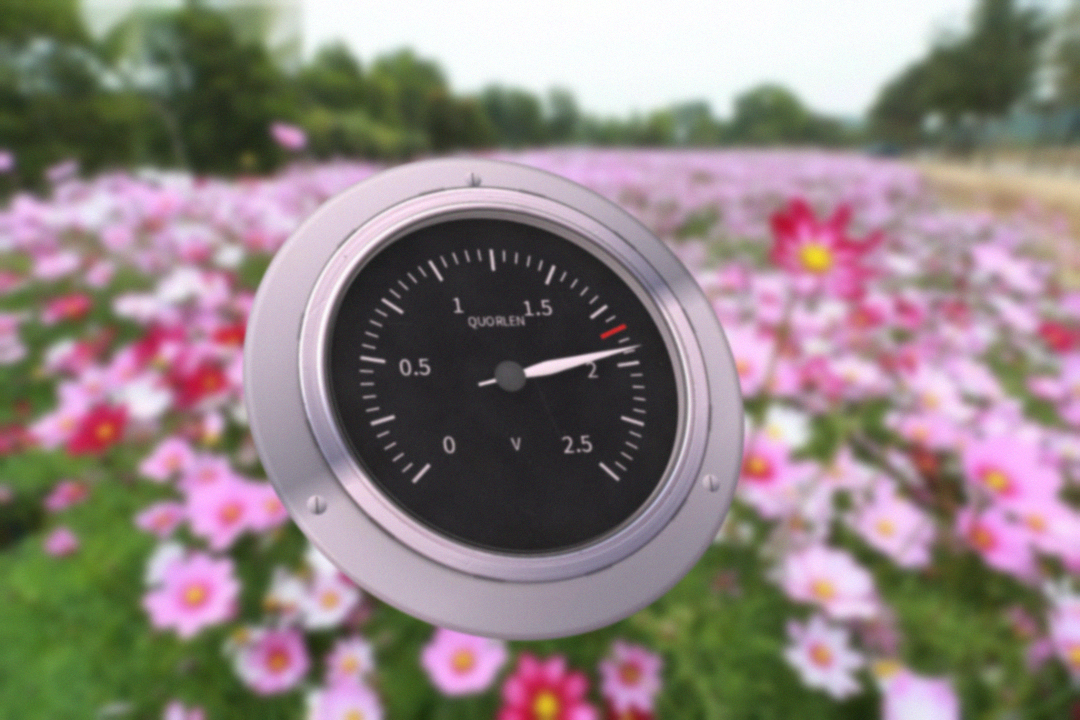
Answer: 1.95 V
